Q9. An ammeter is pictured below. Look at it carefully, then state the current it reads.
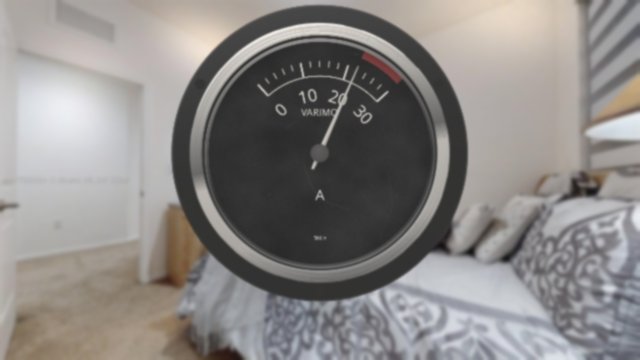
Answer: 22 A
